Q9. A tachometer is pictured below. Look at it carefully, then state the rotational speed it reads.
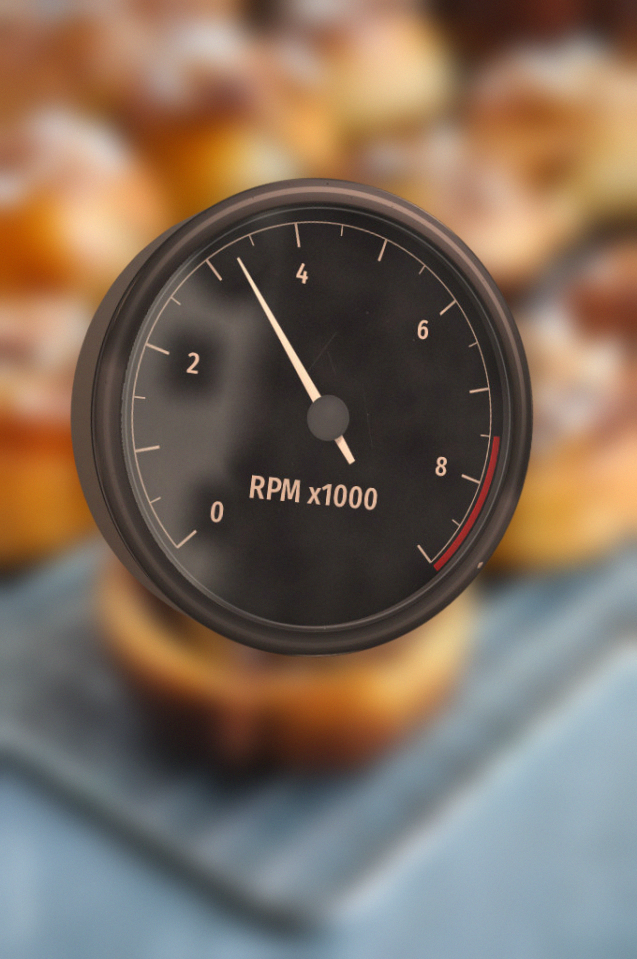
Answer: 3250 rpm
